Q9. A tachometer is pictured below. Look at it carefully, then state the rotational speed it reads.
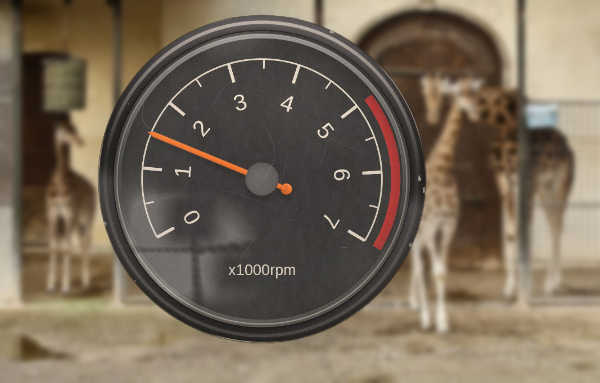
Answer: 1500 rpm
